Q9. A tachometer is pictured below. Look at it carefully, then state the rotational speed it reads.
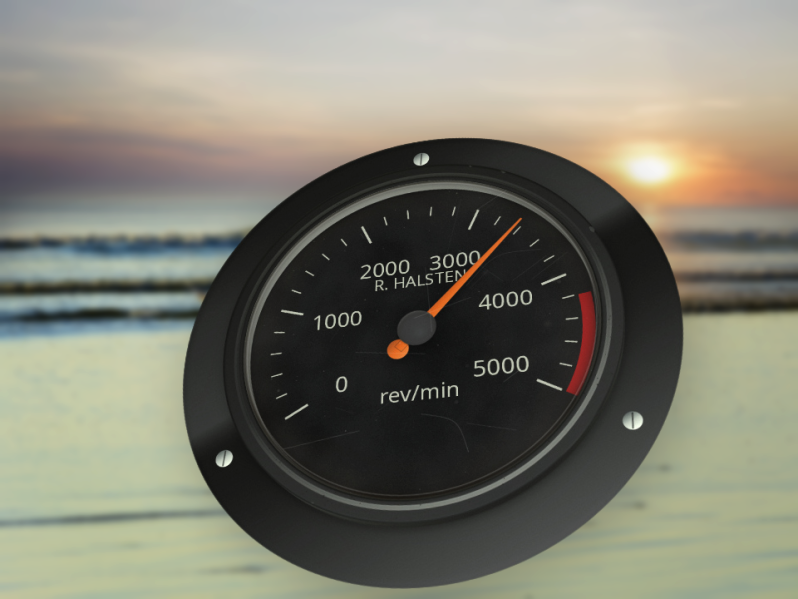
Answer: 3400 rpm
